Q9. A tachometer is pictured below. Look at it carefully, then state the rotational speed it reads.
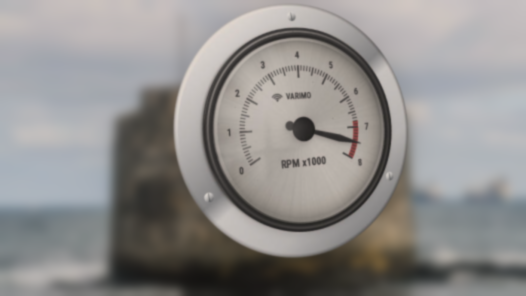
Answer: 7500 rpm
